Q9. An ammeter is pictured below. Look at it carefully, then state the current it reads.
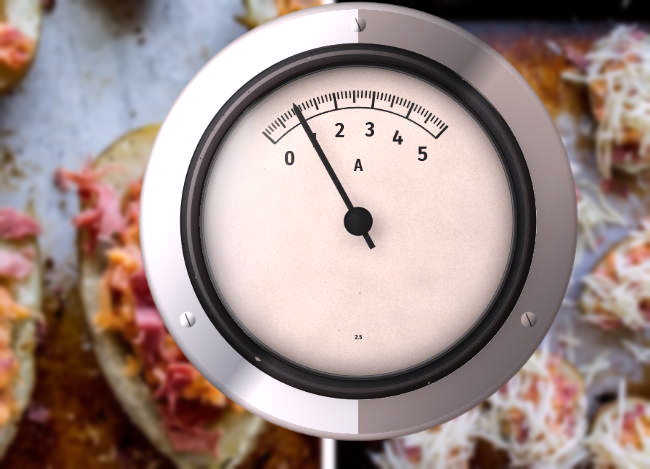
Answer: 1 A
